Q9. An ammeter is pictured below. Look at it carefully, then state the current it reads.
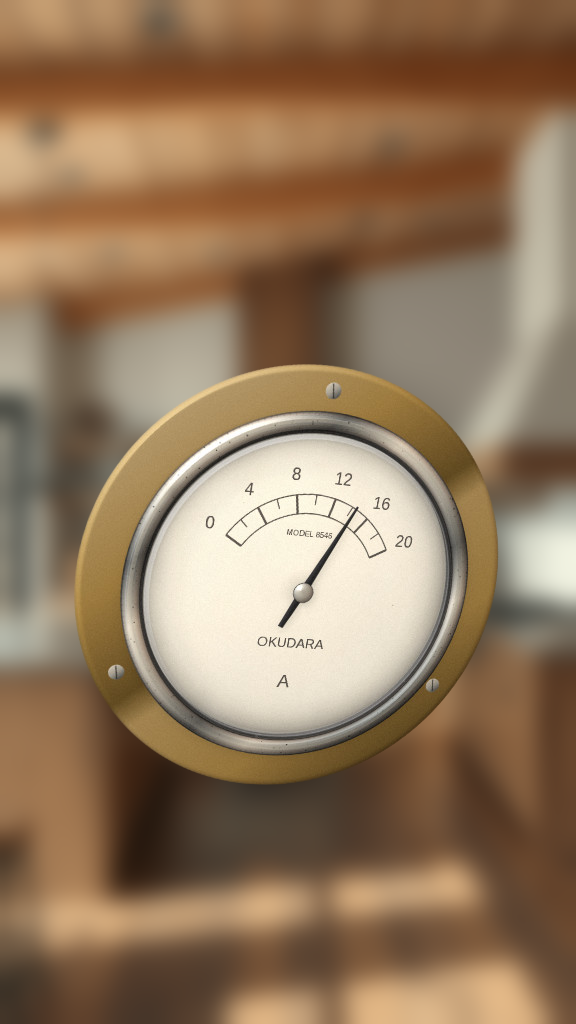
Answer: 14 A
